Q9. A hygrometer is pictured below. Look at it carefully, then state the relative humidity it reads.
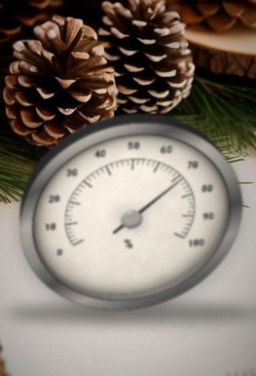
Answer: 70 %
